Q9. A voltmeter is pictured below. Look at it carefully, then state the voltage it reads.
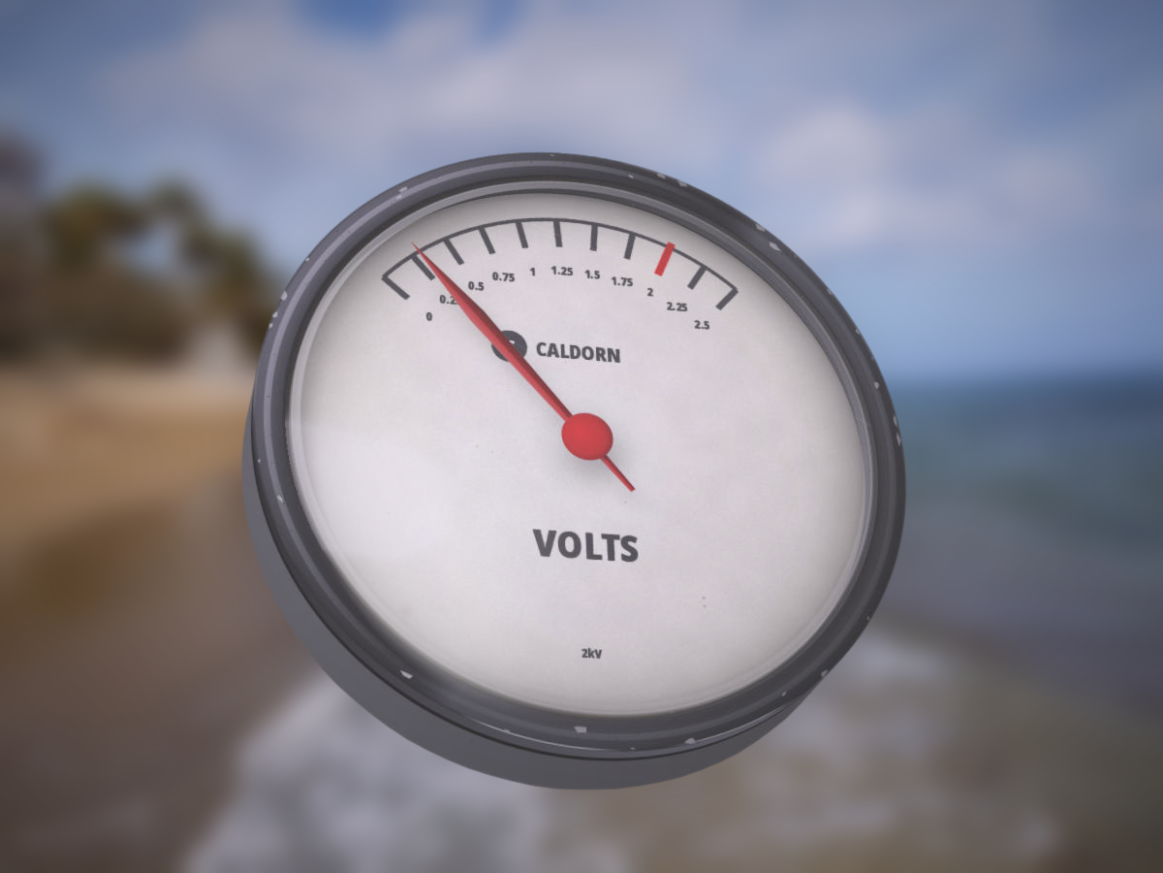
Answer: 0.25 V
